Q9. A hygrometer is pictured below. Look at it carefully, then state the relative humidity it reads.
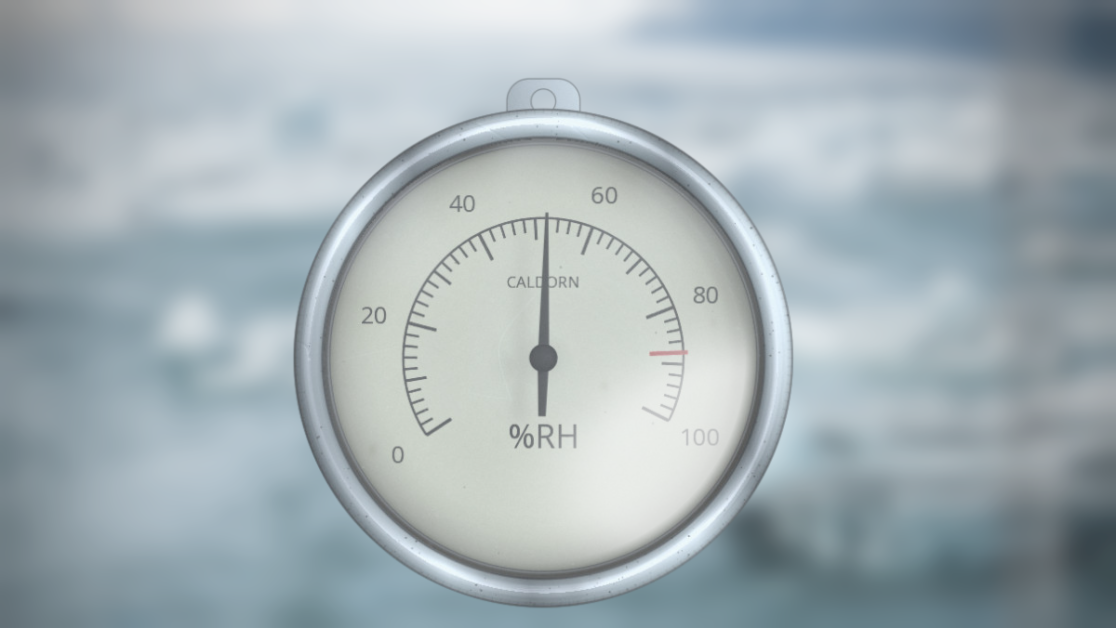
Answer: 52 %
